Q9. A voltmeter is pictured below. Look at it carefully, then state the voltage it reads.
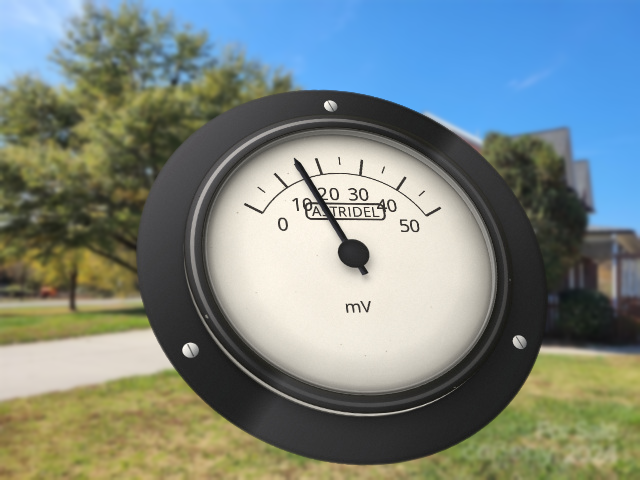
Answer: 15 mV
